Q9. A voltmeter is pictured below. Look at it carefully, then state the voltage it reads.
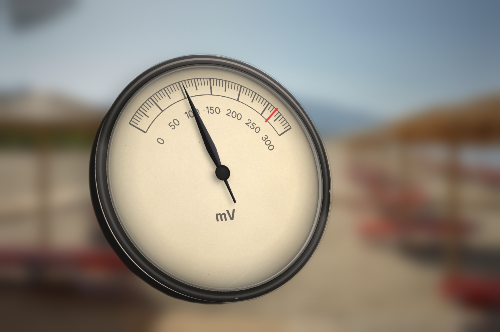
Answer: 100 mV
